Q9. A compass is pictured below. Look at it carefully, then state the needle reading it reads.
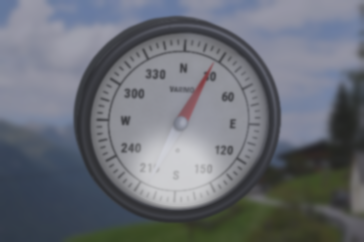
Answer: 25 °
